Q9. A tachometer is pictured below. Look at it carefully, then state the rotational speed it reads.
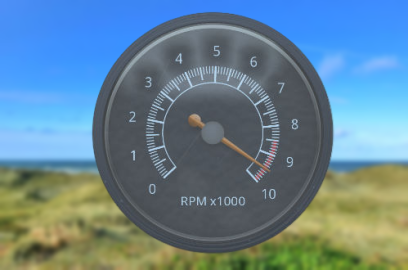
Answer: 9500 rpm
